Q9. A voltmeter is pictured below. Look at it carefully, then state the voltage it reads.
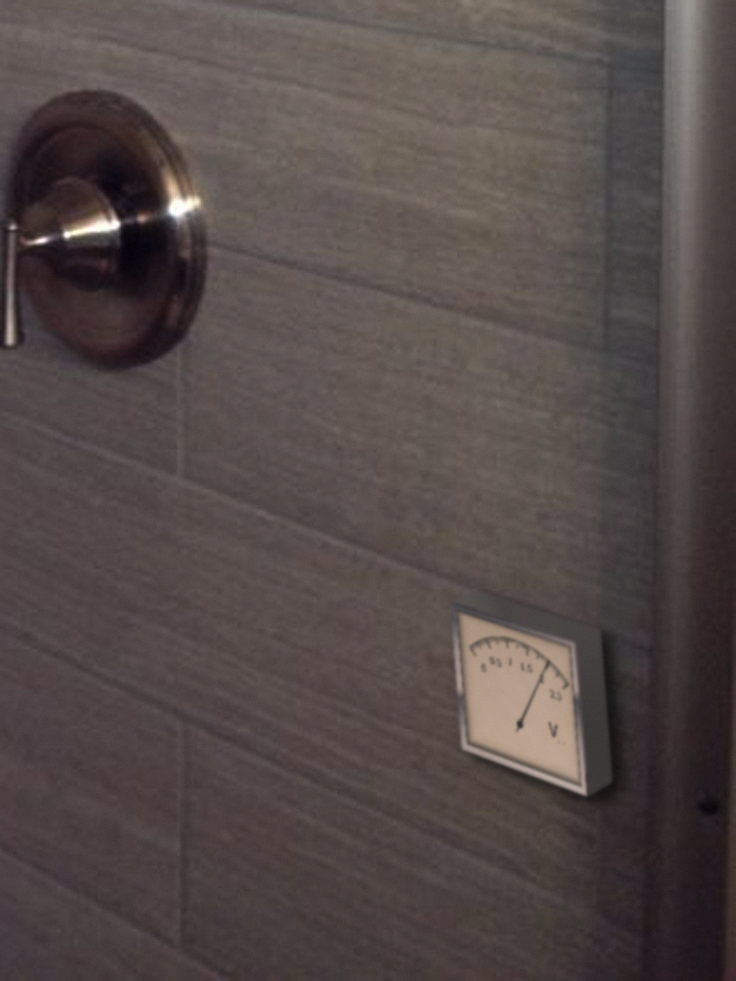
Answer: 2 V
